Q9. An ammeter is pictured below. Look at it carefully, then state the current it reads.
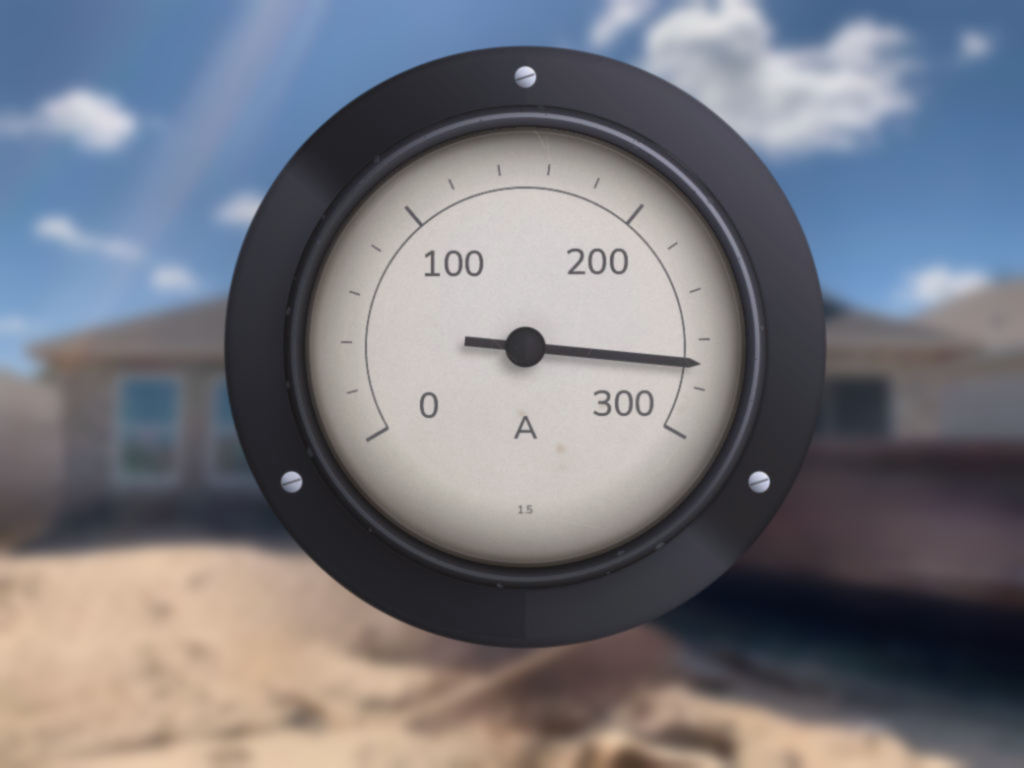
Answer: 270 A
